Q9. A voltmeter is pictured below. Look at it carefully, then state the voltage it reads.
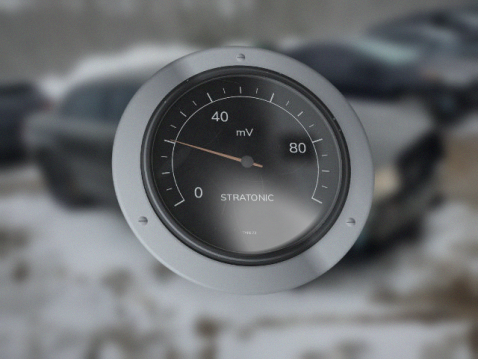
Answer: 20 mV
